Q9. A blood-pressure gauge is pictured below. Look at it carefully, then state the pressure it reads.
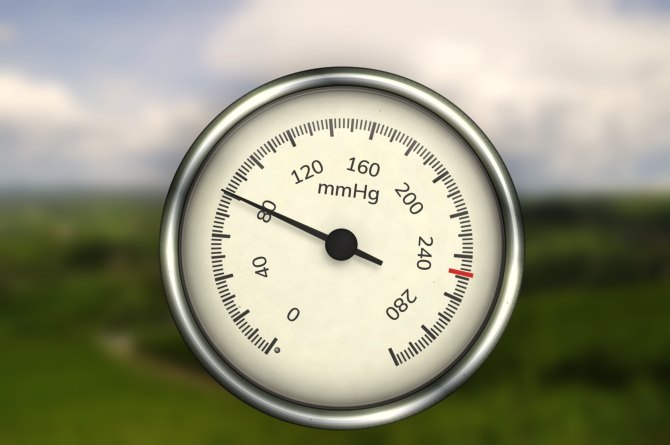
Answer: 80 mmHg
